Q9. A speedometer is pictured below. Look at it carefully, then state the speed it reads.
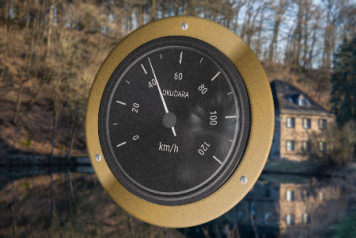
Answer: 45 km/h
